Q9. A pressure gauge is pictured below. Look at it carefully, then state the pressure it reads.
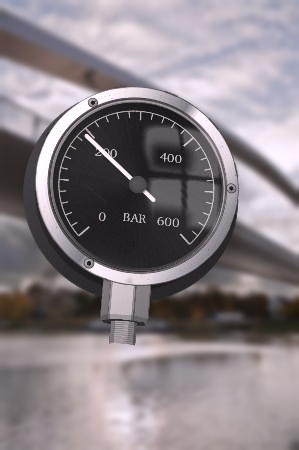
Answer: 190 bar
